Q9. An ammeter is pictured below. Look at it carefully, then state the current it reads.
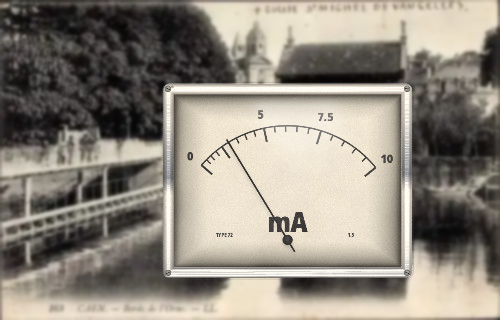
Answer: 3 mA
